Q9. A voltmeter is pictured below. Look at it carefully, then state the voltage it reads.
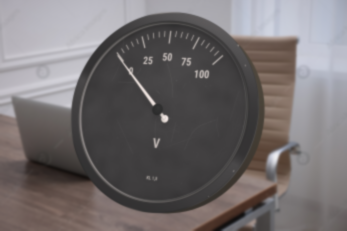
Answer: 0 V
